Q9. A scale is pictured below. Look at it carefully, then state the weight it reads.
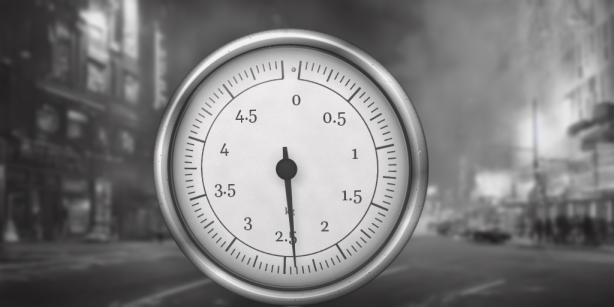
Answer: 2.4 kg
